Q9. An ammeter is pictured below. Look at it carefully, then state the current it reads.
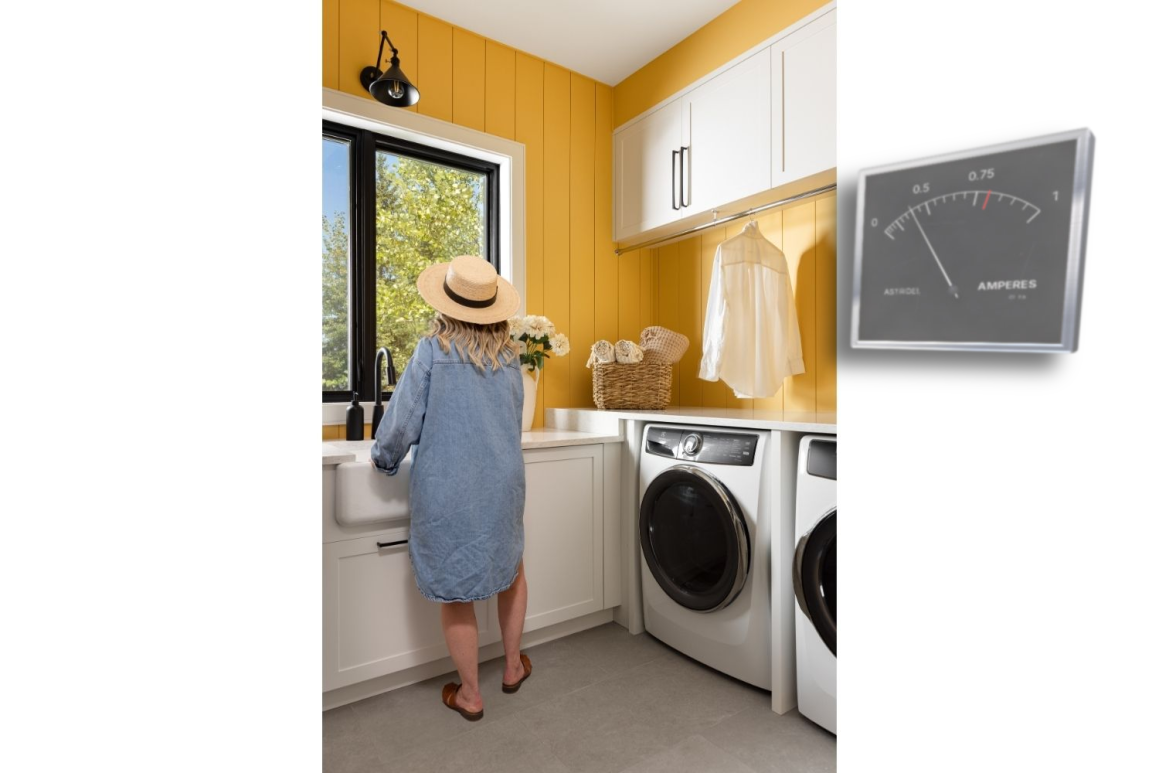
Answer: 0.4 A
